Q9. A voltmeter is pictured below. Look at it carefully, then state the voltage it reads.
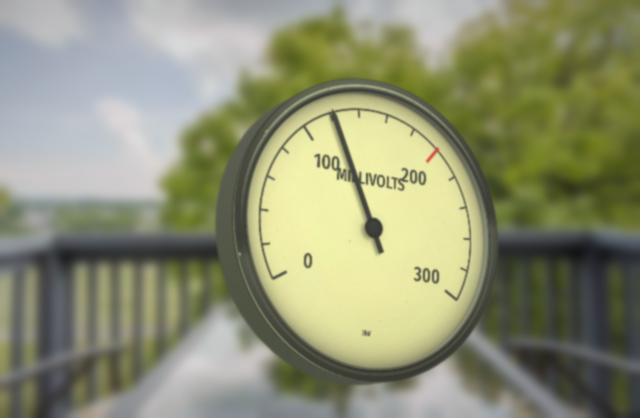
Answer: 120 mV
